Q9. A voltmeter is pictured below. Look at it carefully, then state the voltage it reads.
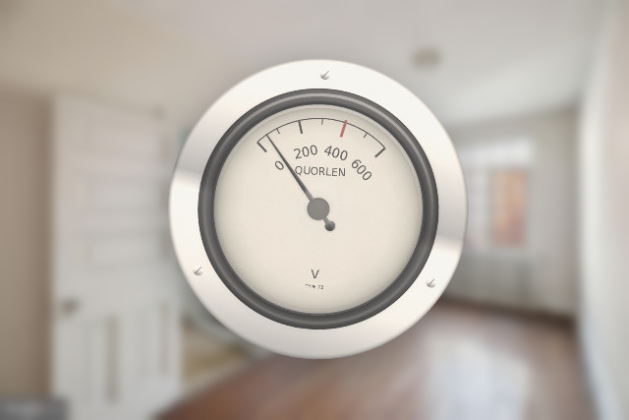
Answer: 50 V
